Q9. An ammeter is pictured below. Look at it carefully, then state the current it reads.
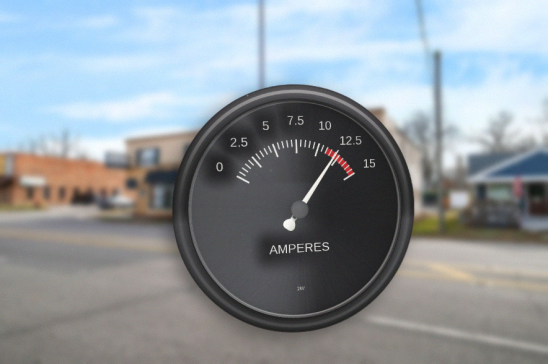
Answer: 12 A
